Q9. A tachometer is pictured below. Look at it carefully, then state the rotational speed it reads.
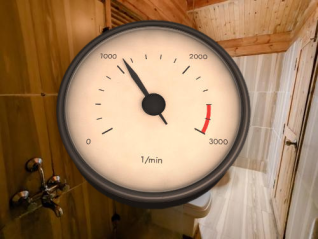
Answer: 1100 rpm
